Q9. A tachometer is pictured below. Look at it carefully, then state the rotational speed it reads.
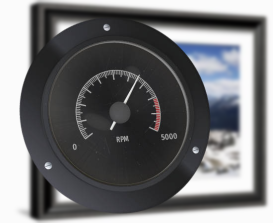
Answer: 3250 rpm
